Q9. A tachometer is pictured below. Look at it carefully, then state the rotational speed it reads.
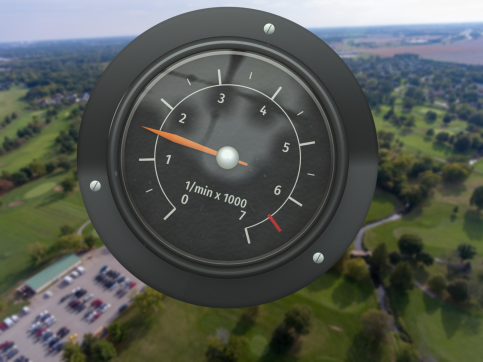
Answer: 1500 rpm
